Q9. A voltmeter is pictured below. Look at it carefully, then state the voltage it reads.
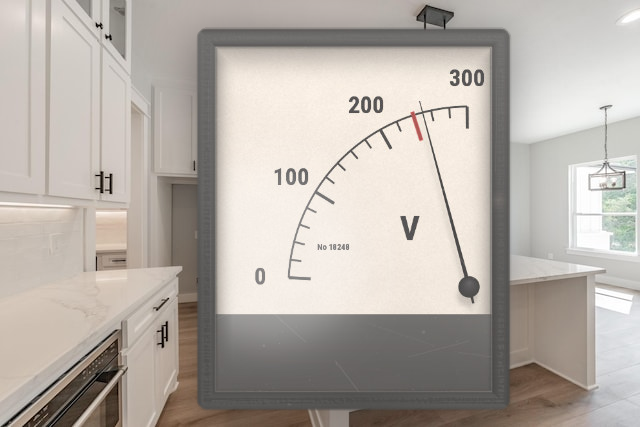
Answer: 250 V
